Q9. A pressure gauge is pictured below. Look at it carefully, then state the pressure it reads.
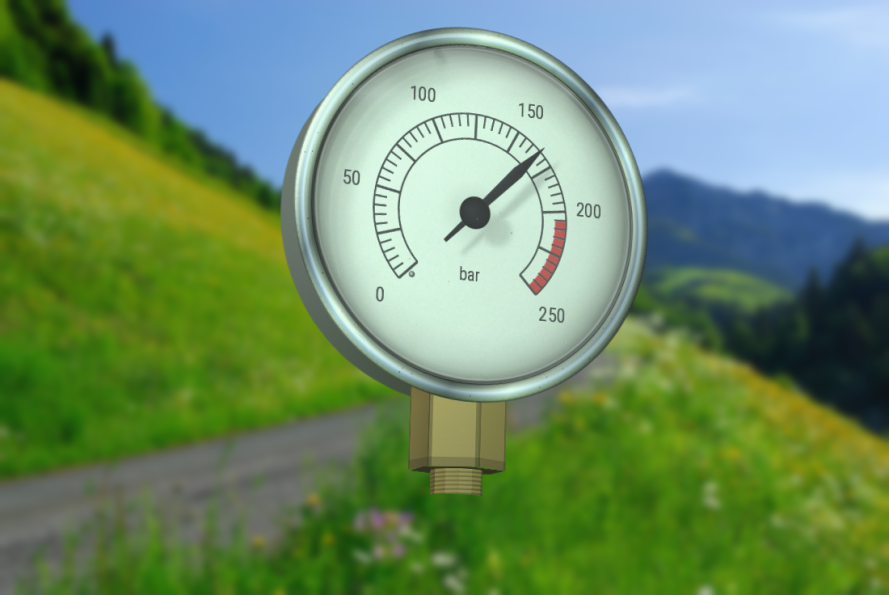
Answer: 165 bar
